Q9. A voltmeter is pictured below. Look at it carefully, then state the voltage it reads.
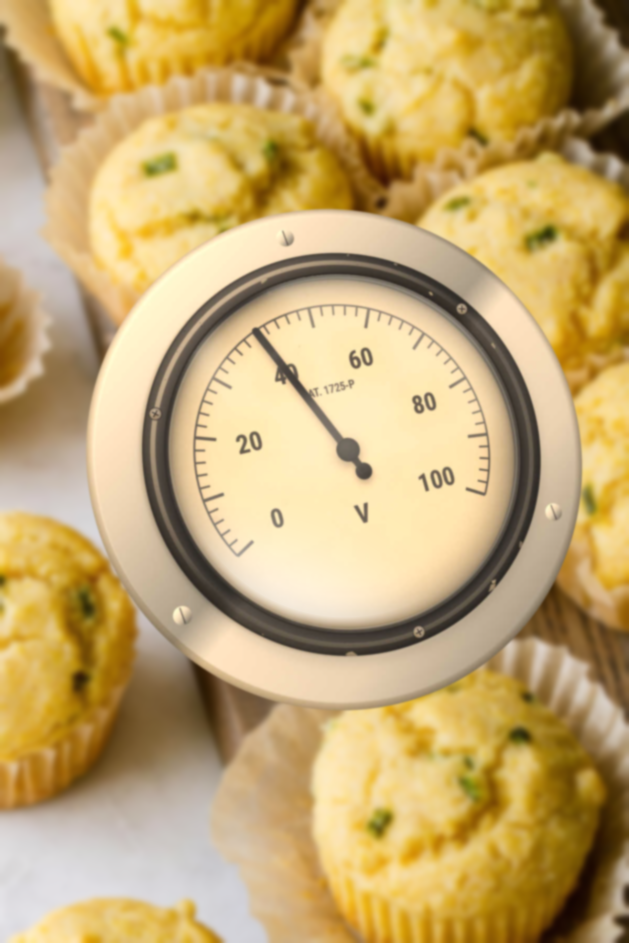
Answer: 40 V
